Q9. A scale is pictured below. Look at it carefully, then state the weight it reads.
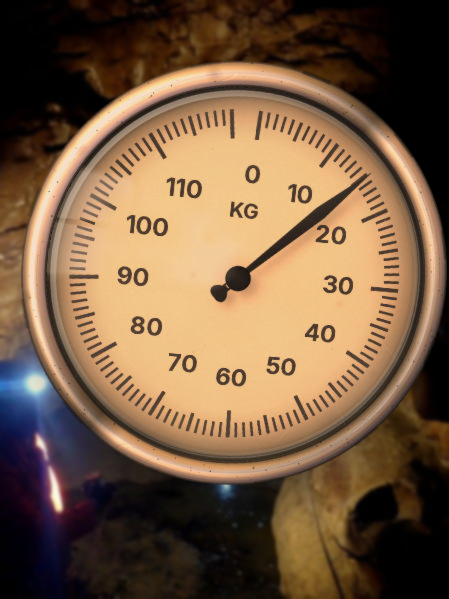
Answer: 15 kg
